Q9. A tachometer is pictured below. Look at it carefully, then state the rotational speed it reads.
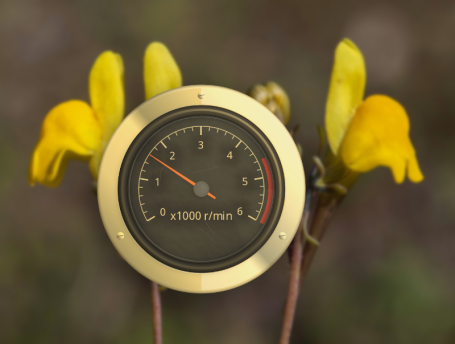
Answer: 1600 rpm
